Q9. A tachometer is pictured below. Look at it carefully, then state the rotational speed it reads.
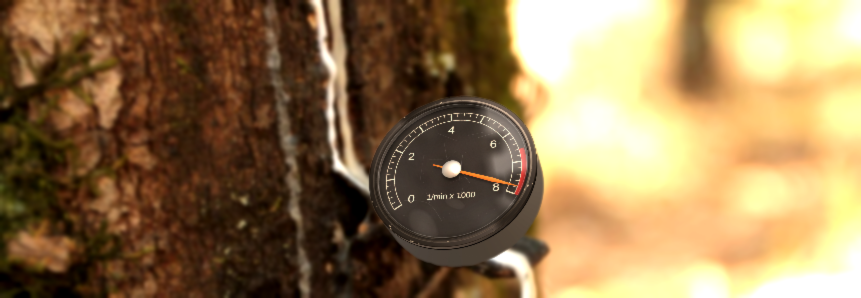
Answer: 7800 rpm
